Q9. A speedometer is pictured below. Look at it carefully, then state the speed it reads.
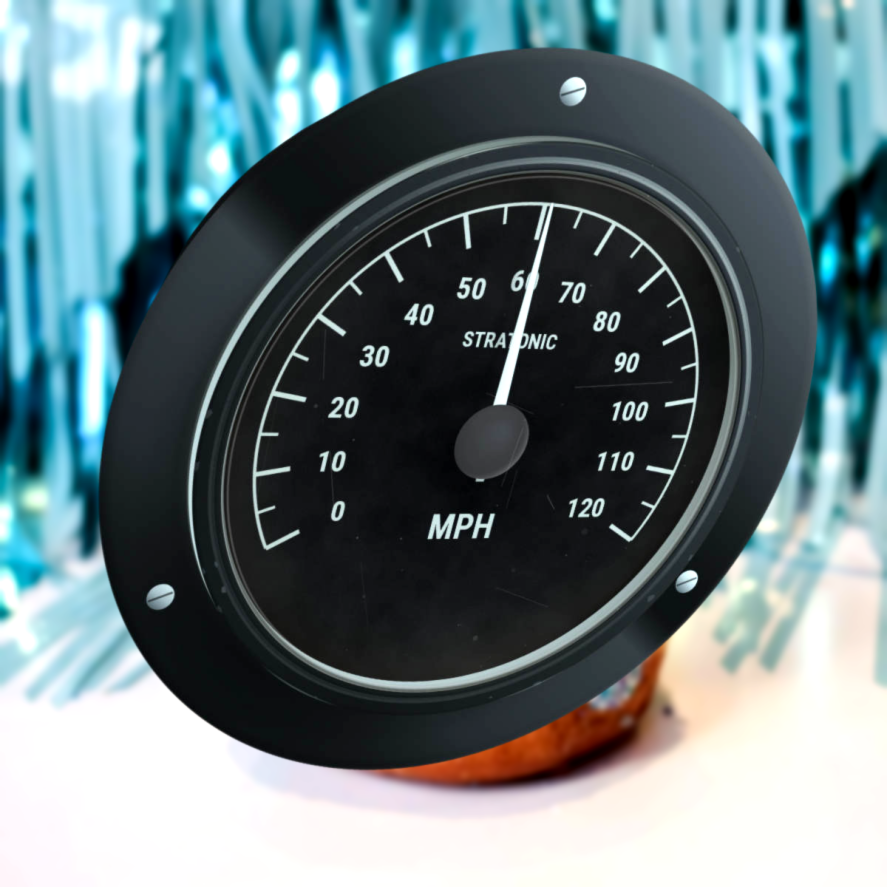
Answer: 60 mph
